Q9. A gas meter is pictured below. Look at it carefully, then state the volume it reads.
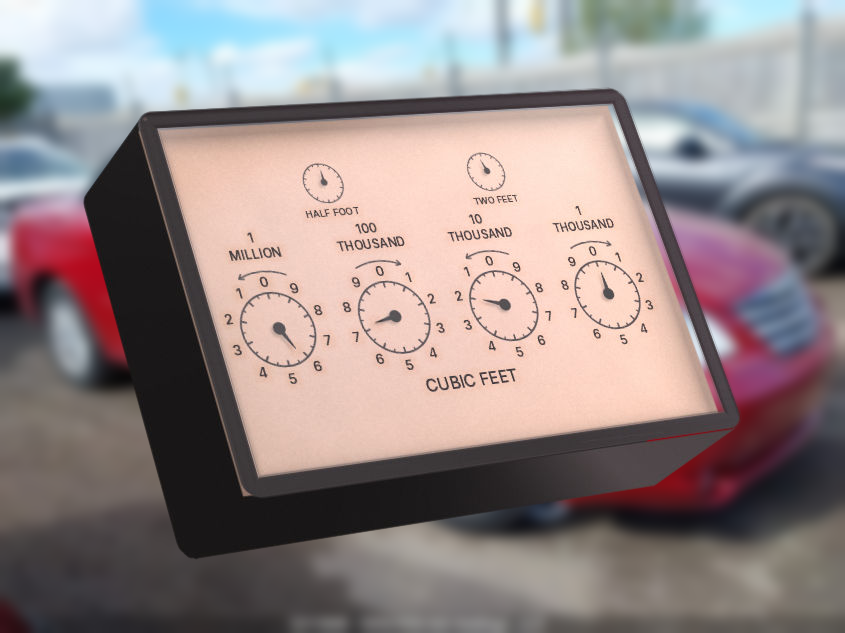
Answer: 572000 ft³
